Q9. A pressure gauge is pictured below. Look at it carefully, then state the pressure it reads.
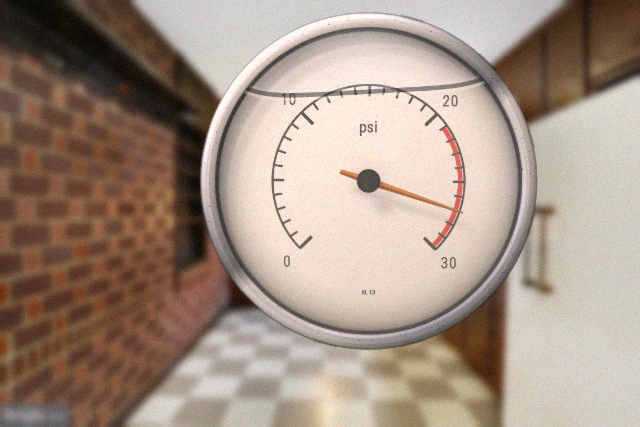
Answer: 27 psi
